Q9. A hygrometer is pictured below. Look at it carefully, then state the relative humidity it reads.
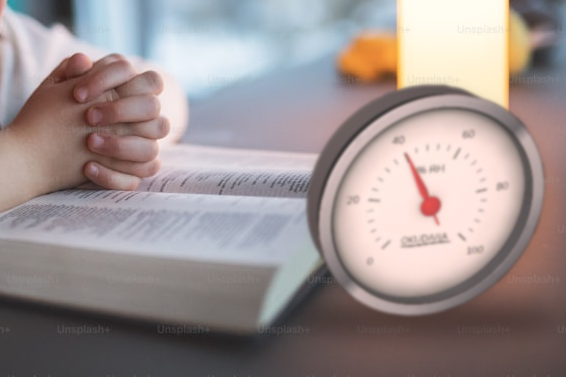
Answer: 40 %
